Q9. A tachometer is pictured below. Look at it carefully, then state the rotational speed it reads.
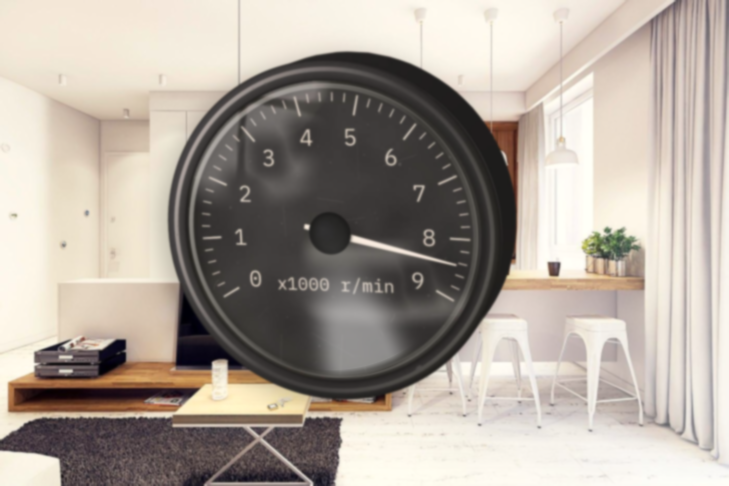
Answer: 8400 rpm
